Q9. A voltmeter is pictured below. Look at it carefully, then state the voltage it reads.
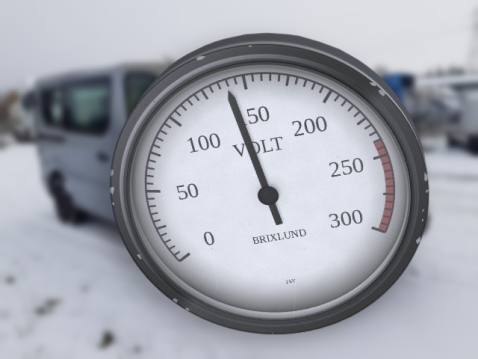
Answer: 140 V
